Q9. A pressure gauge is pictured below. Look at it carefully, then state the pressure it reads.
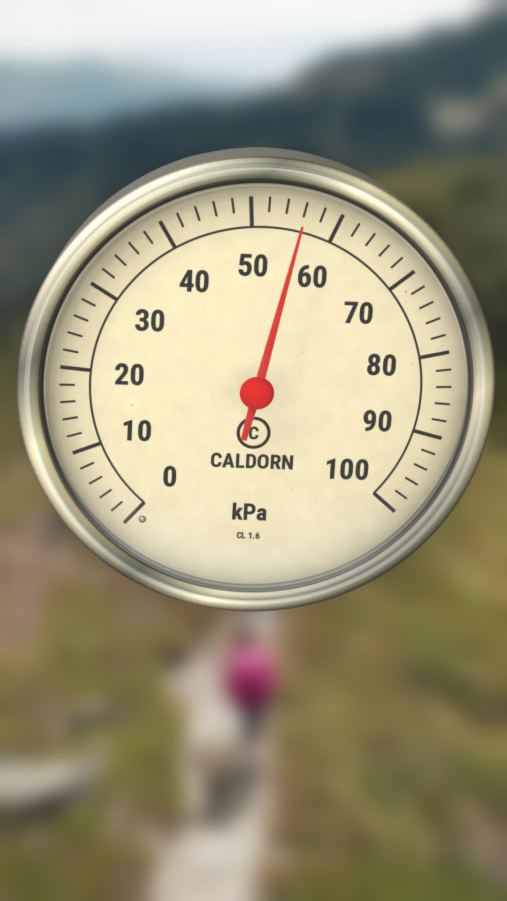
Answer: 56 kPa
